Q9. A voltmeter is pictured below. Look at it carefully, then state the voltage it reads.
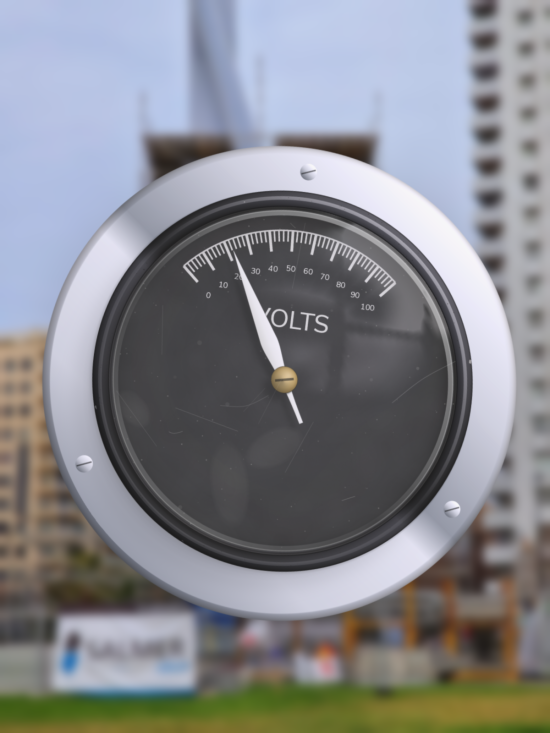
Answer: 22 V
